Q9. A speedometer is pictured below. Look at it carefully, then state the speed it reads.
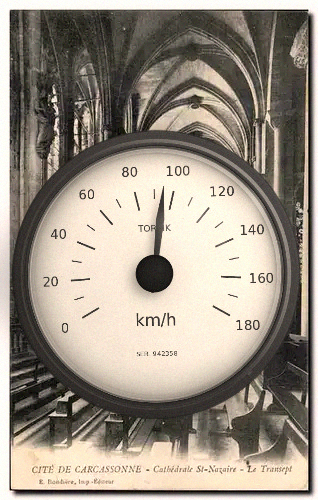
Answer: 95 km/h
